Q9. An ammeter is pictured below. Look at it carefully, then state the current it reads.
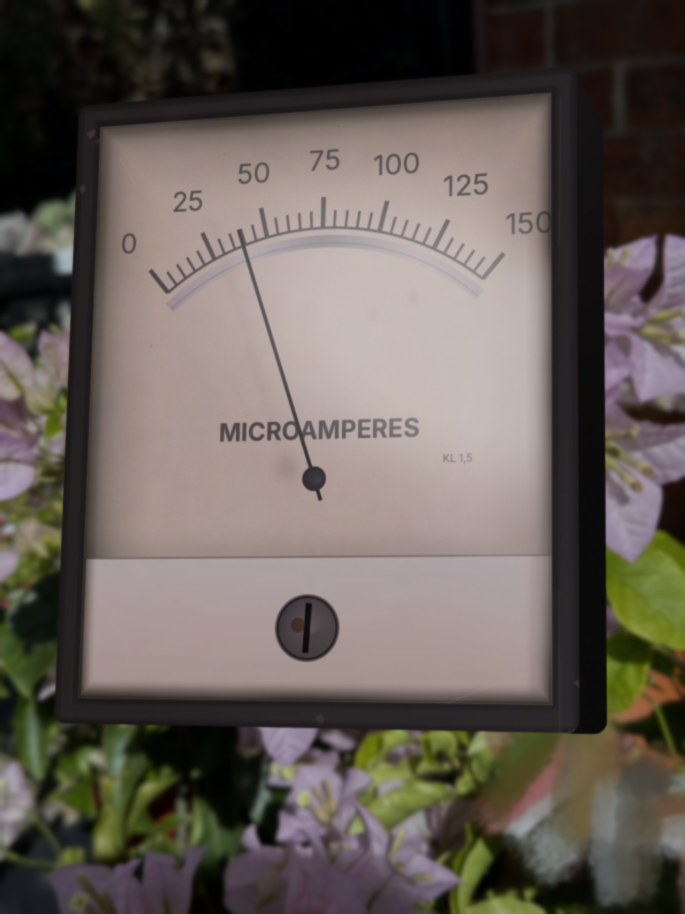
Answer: 40 µA
